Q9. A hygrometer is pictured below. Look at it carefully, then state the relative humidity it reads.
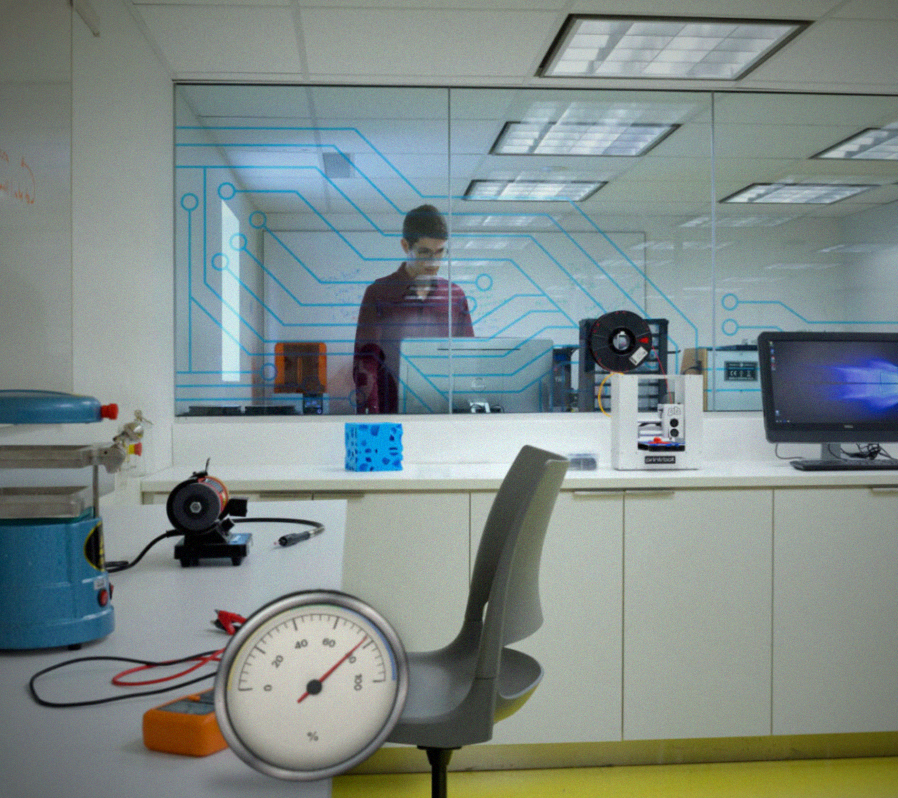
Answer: 76 %
